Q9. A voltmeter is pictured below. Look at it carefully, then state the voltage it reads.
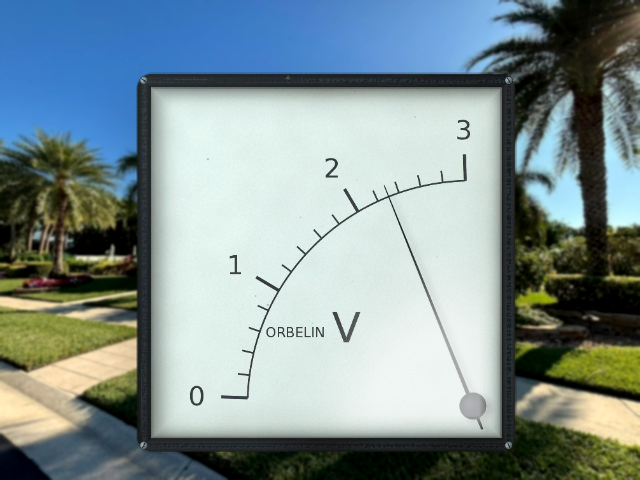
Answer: 2.3 V
